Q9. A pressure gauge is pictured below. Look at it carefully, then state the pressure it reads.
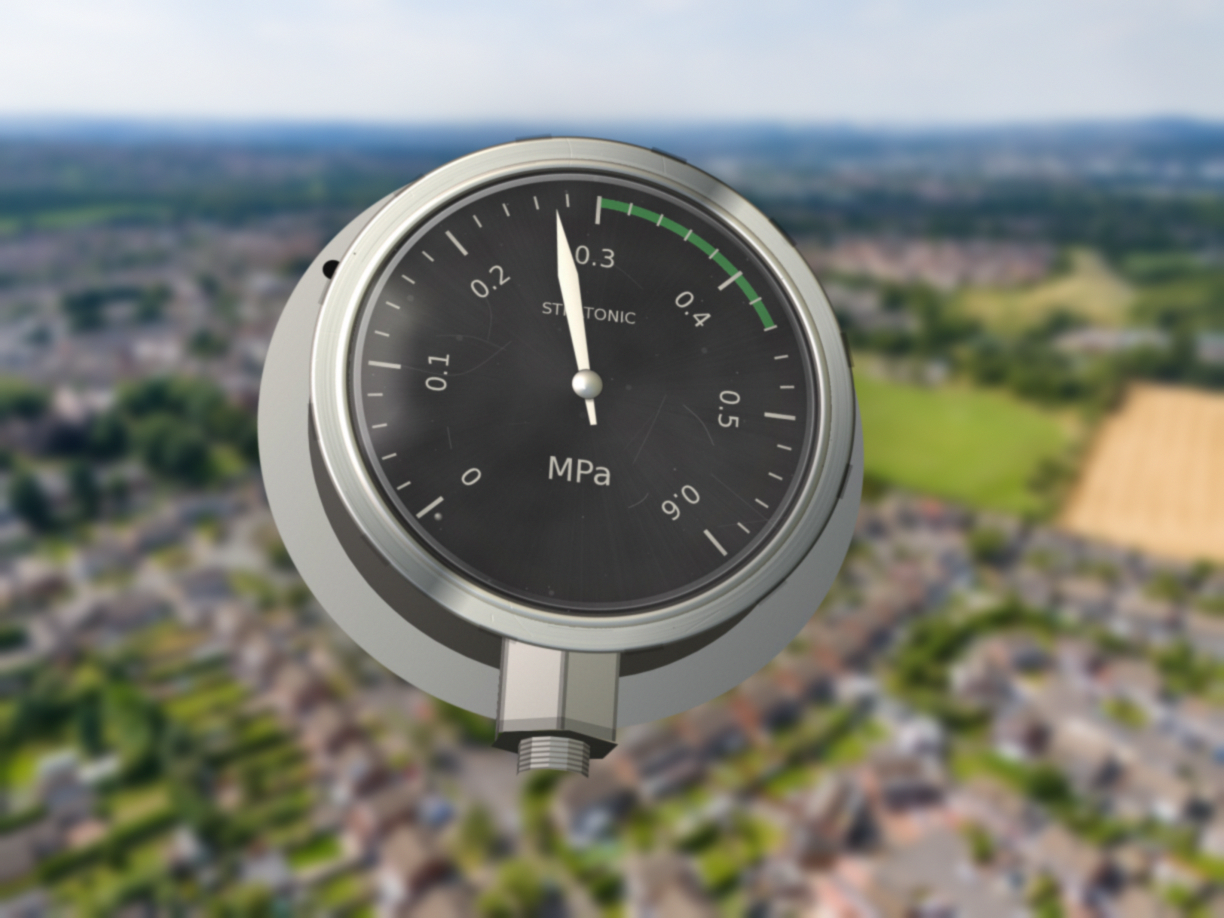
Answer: 0.27 MPa
